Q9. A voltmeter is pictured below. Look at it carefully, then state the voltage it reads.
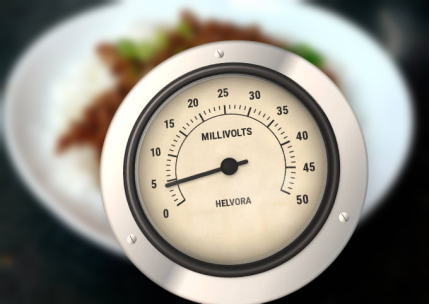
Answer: 4 mV
